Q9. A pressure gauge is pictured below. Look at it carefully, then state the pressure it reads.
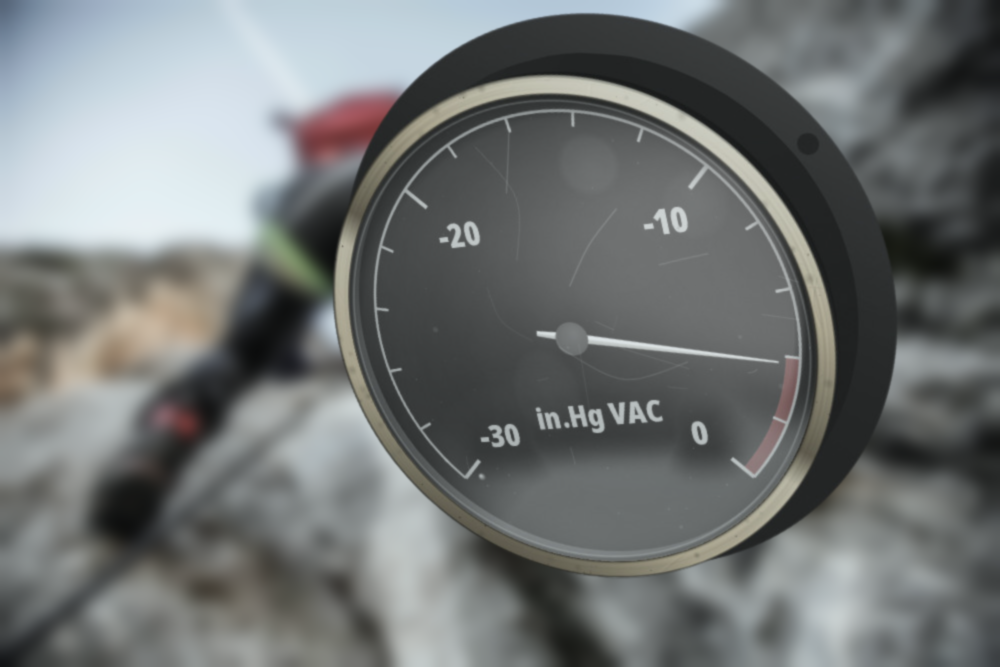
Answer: -4 inHg
